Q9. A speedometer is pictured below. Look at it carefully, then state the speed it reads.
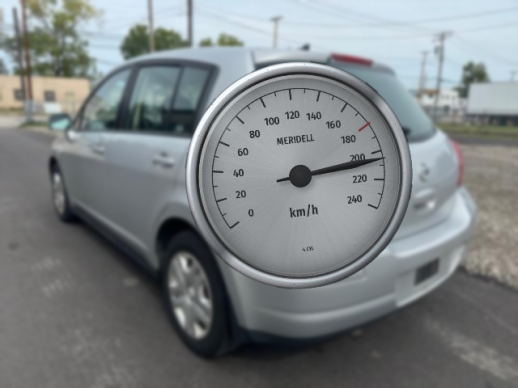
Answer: 205 km/h
